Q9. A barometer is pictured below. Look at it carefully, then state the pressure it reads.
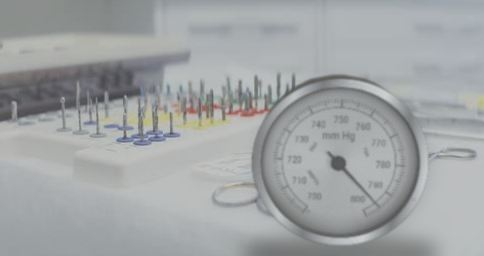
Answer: 795 mmHg
